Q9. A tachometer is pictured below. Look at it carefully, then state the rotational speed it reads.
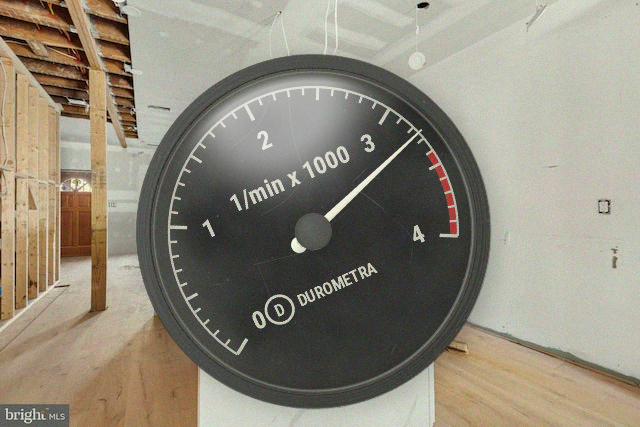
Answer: 3250 rpm
